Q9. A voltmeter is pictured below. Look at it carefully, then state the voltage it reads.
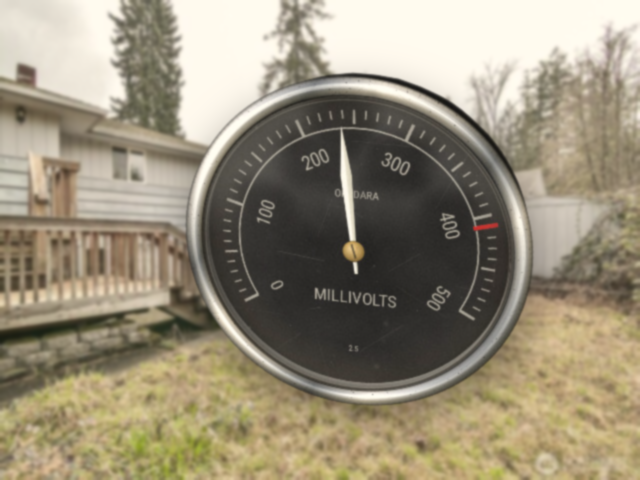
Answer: 240 mV
